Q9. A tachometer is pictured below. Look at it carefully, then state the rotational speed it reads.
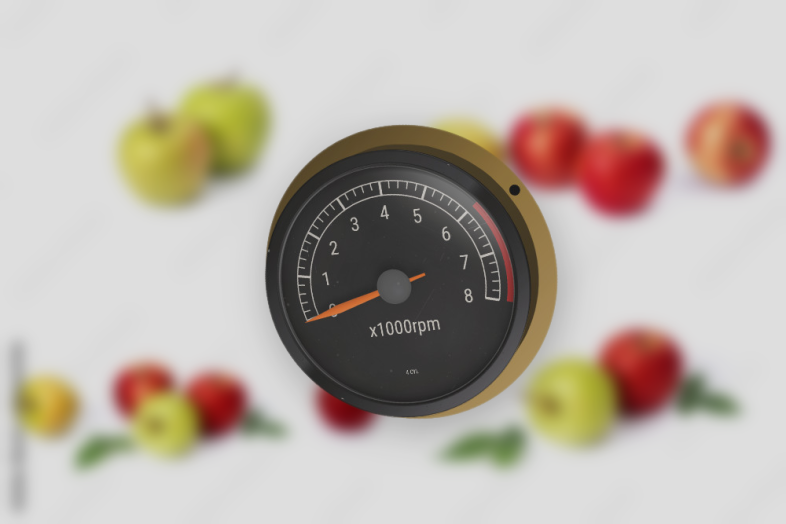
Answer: 0 rpm
